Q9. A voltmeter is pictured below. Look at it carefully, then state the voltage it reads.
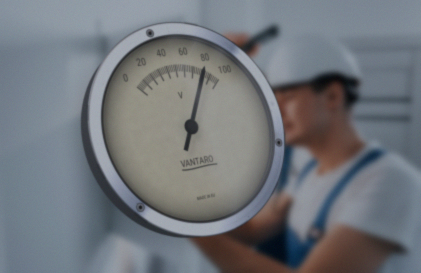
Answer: 80 V
